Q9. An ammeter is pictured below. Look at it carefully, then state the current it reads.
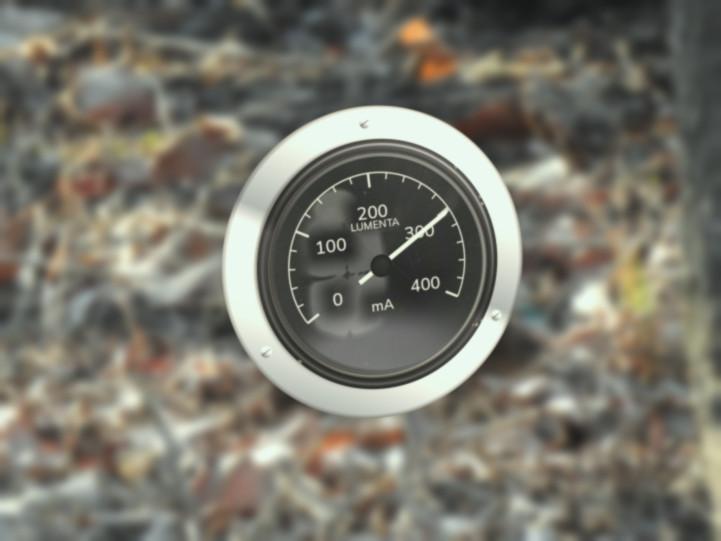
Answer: 300 mA
